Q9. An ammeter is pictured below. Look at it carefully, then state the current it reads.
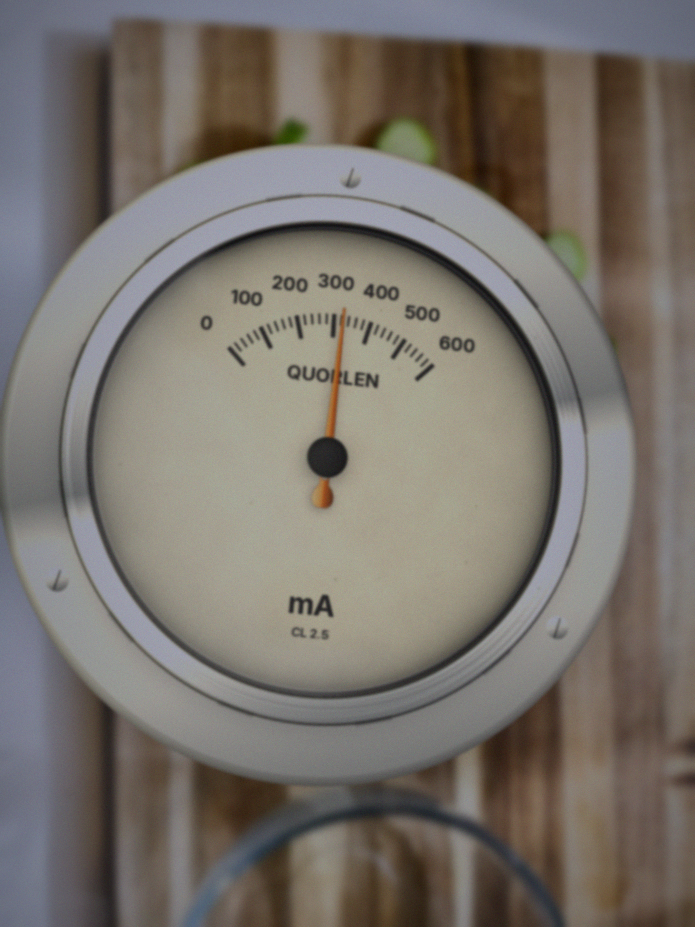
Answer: 320 mA
